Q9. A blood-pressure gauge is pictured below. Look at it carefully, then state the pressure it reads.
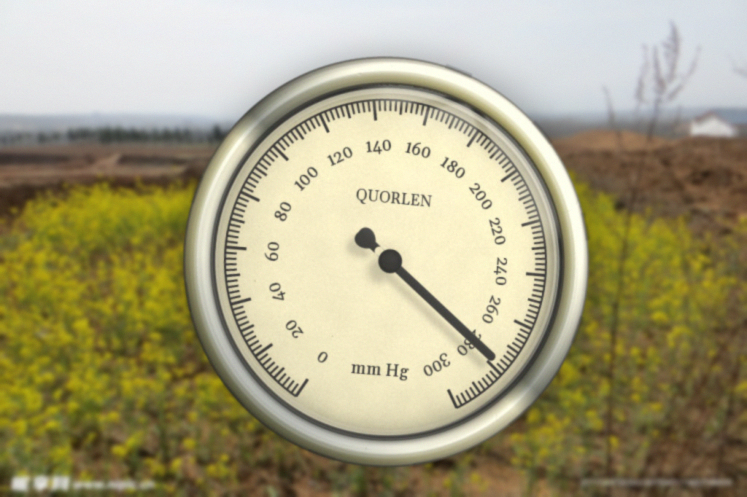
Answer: 278 mmHg
